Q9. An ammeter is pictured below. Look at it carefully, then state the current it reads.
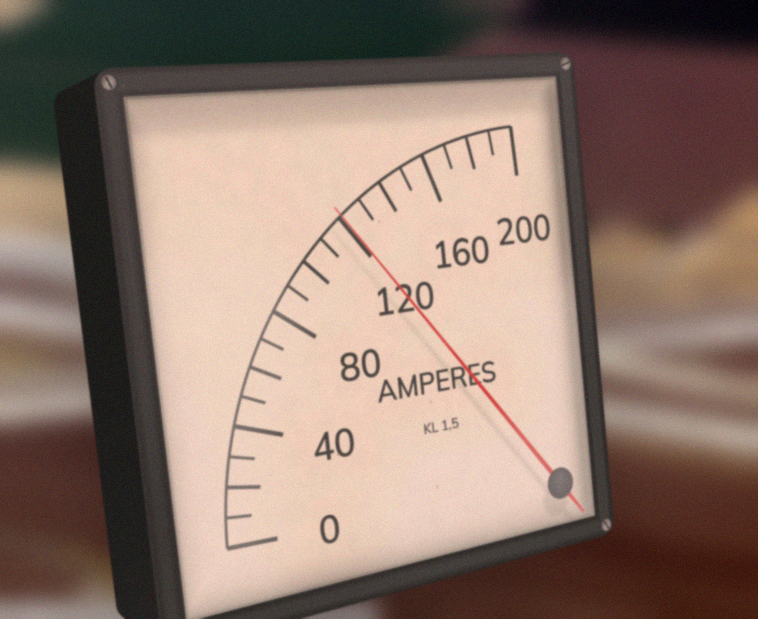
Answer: 120 A
